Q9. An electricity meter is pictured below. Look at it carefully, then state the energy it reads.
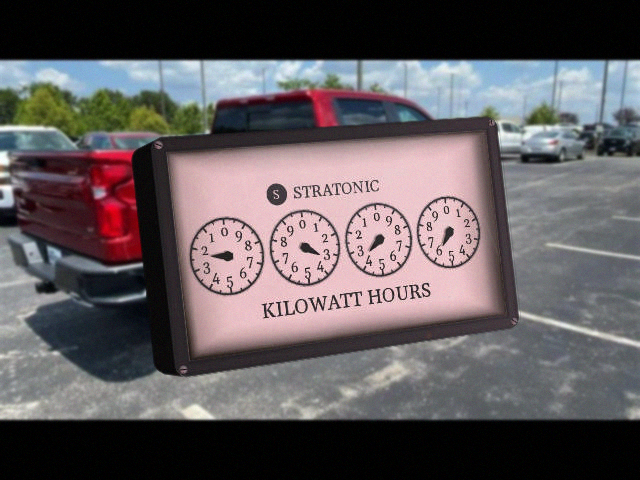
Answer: 2336 kWh
